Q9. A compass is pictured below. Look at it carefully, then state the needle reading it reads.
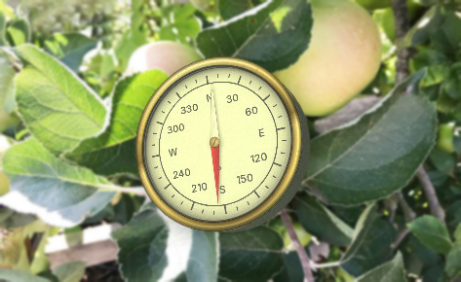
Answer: 185 °
